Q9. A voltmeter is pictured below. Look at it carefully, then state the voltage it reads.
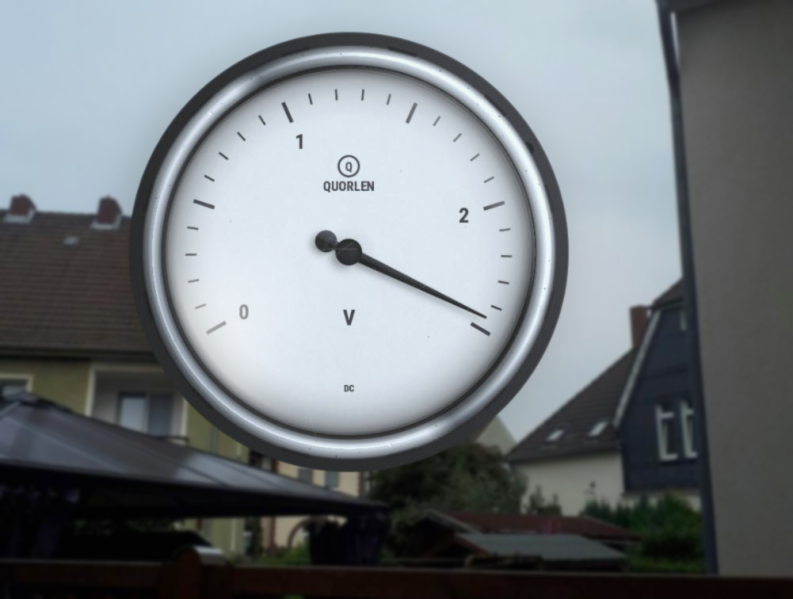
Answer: 2.45 V
